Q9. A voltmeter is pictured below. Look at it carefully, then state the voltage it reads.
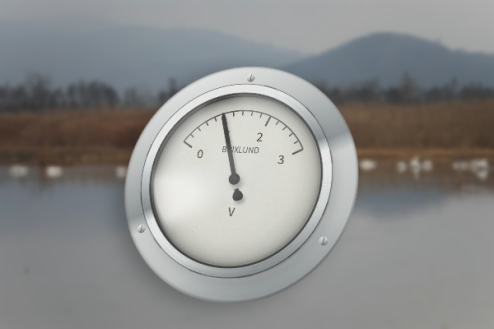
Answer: 1 V
